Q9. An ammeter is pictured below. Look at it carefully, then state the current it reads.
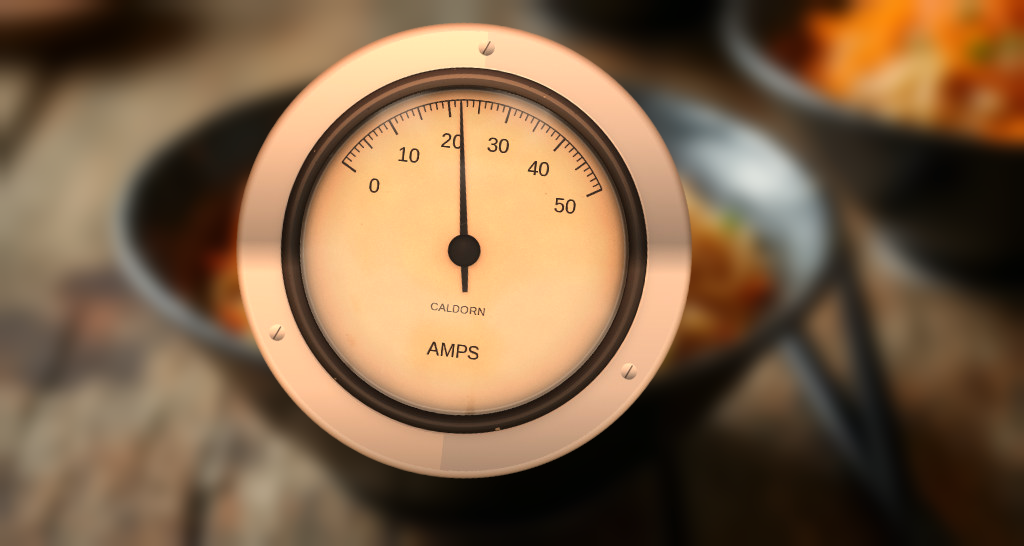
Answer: 22 A
